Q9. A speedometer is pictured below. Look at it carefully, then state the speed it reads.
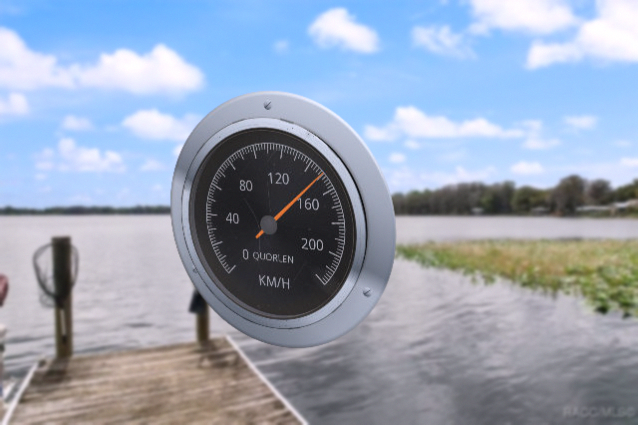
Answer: 150 km/h
